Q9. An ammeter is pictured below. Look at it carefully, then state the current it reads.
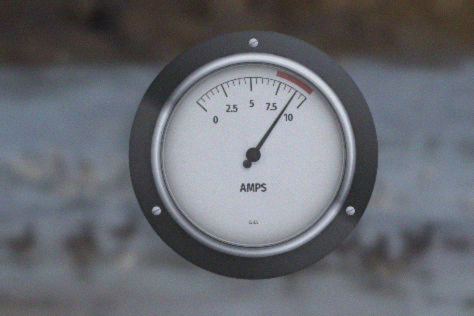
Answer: 9 A
